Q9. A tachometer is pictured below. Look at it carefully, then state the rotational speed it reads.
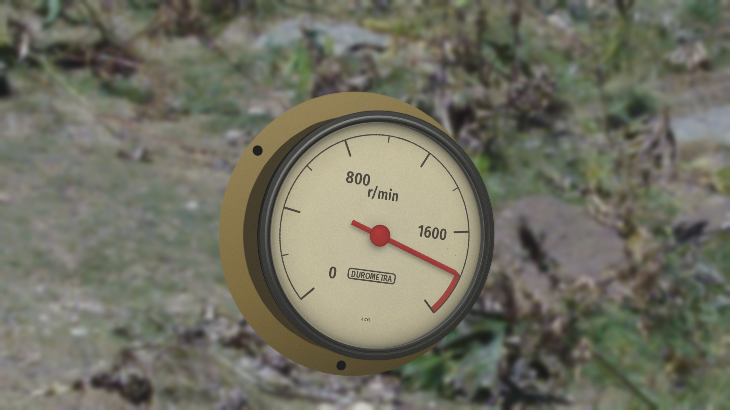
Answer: 1800 rpm
